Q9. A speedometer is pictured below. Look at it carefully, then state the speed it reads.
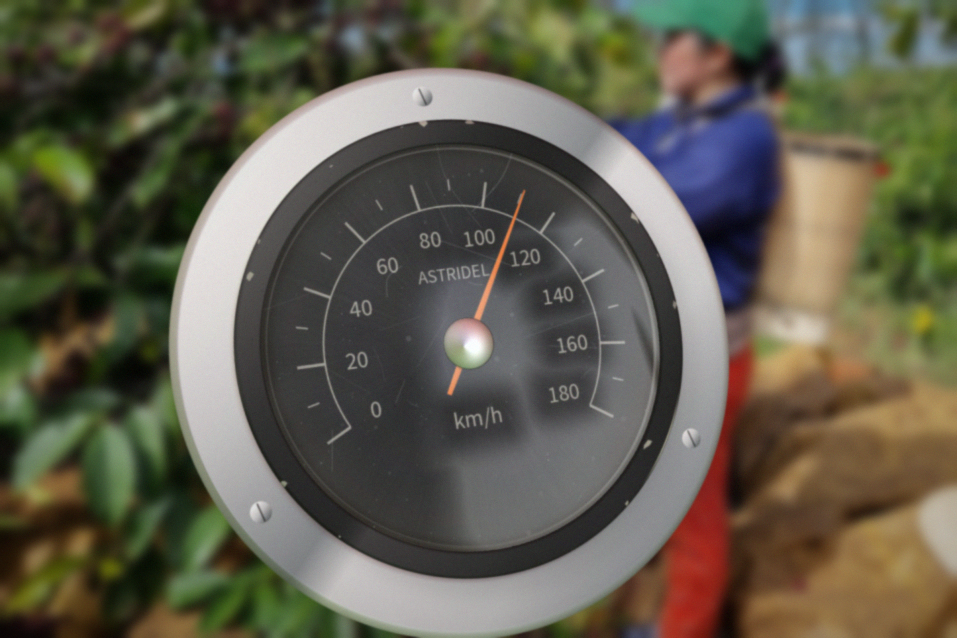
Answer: 110 km/h
